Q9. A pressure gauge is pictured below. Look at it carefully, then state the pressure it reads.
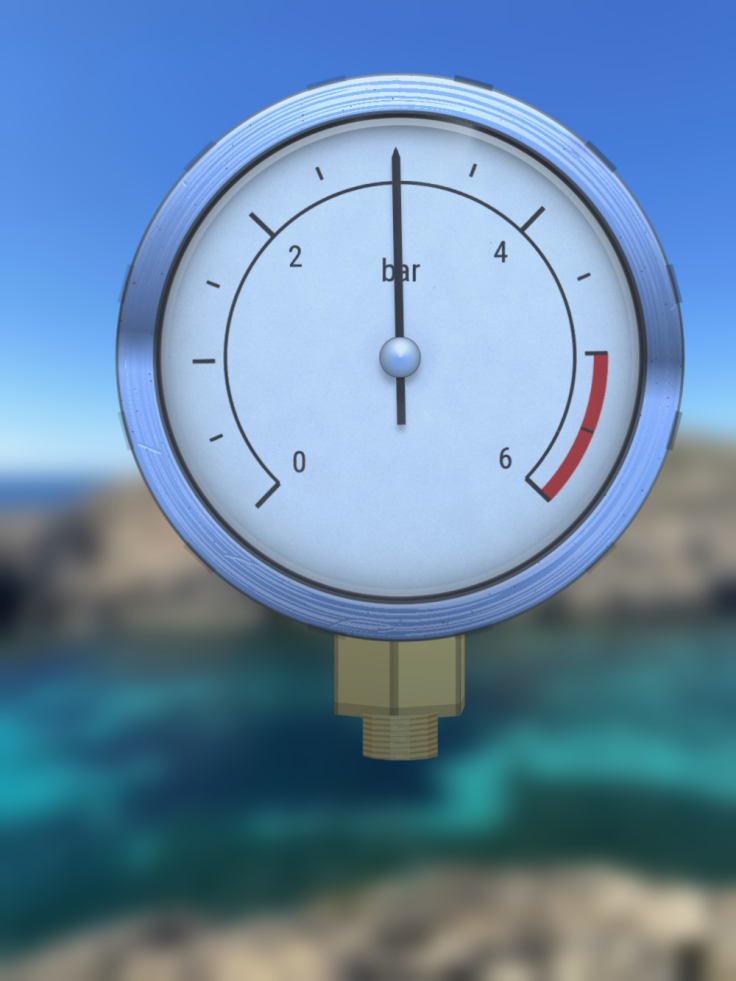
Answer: 3 bar
